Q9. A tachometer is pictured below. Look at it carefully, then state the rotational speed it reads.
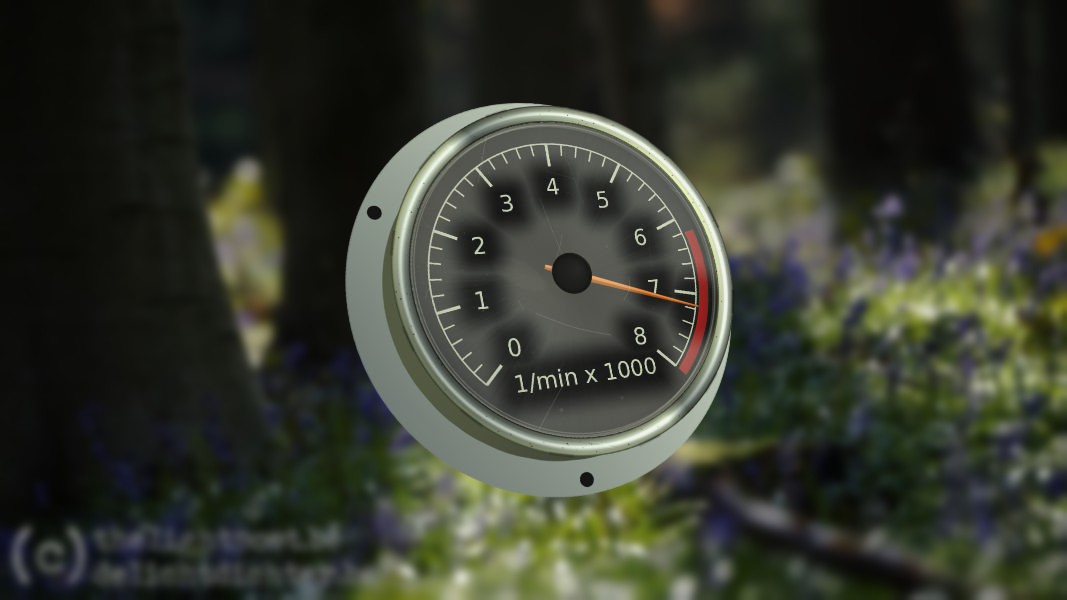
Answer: 7200 rpm
